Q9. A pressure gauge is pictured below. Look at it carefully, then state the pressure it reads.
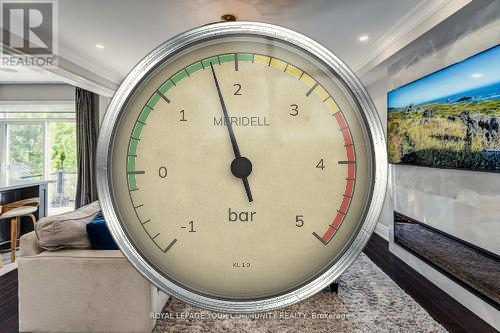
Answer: 1.7 bar
